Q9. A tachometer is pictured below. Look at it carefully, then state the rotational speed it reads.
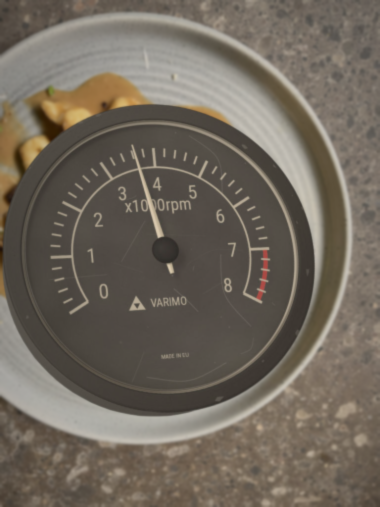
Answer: 3600 rpm
